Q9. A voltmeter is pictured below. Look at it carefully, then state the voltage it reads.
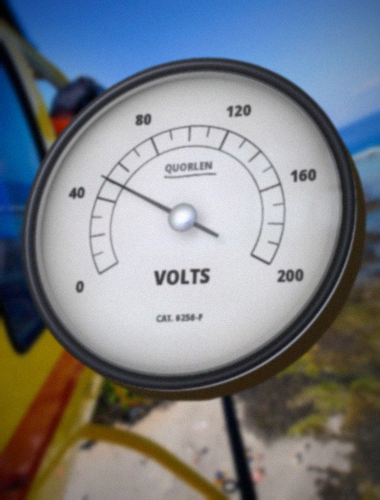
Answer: 50 V
